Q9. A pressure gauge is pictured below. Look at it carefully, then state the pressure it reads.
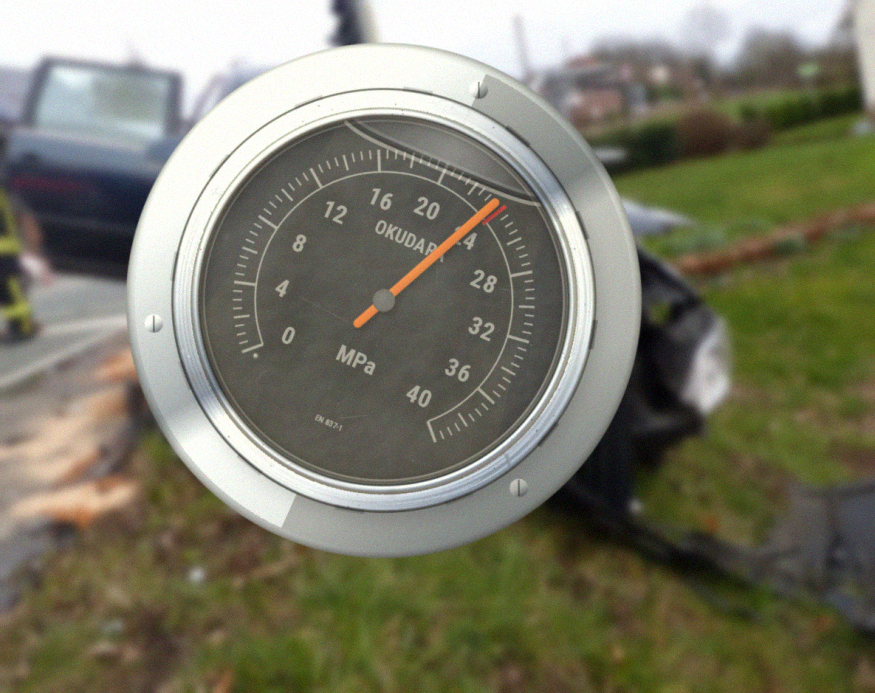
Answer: 23.5 MPa
